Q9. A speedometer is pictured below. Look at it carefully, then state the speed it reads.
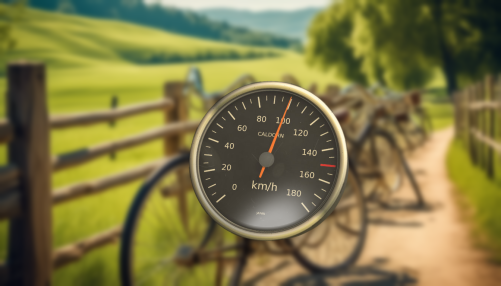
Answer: 100 km/h
